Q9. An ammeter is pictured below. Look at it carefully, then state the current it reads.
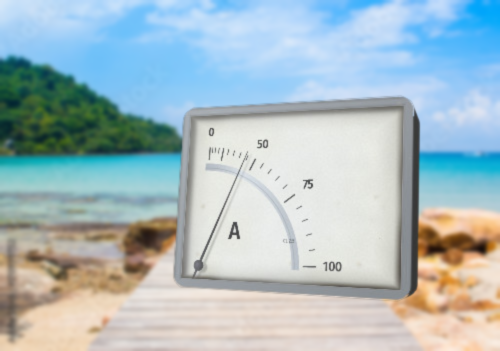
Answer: 45 A
